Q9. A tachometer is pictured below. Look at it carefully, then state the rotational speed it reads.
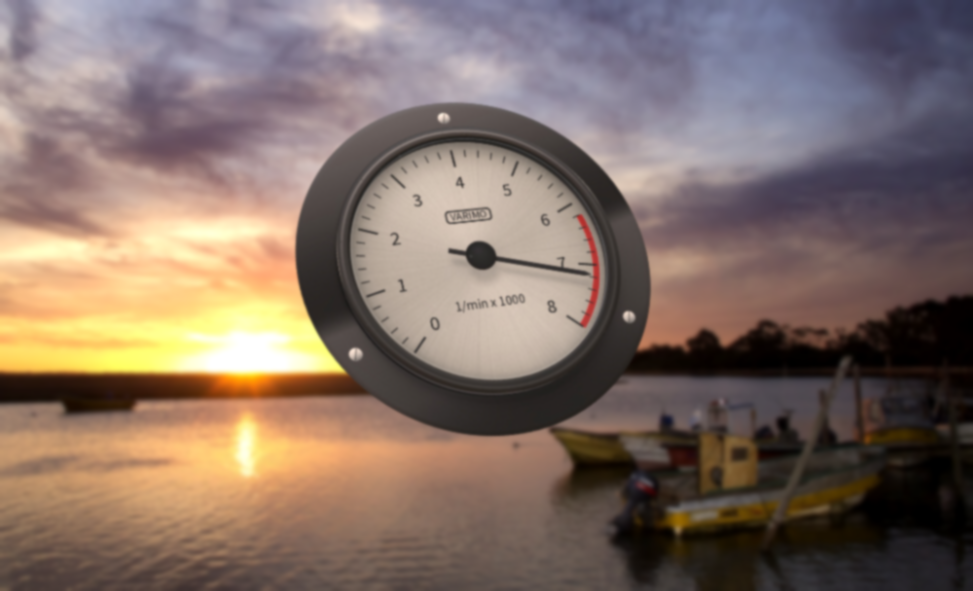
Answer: 7200 rpm
